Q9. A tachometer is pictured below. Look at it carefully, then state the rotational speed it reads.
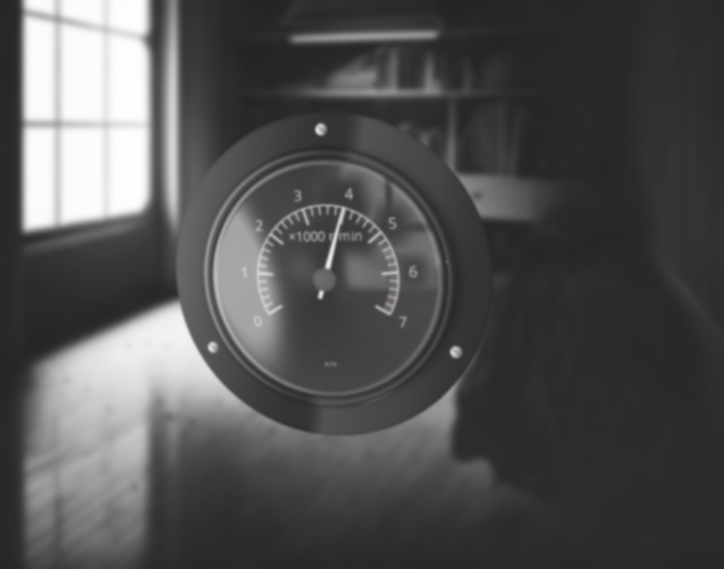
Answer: 4000 rpm
